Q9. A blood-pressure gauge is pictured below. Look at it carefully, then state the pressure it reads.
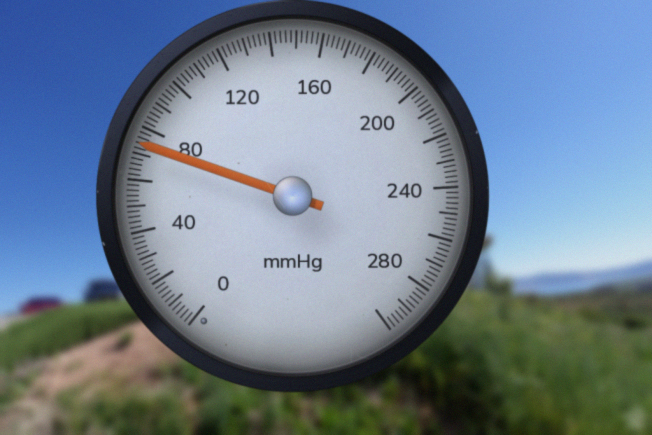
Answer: 74 mmHg
